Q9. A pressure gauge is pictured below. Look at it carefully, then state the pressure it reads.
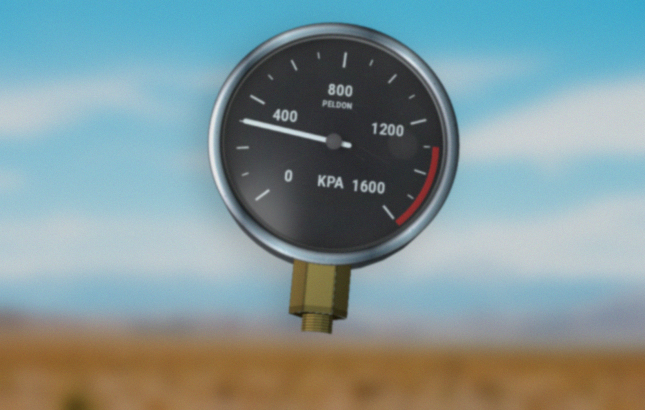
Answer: 300 kPa
